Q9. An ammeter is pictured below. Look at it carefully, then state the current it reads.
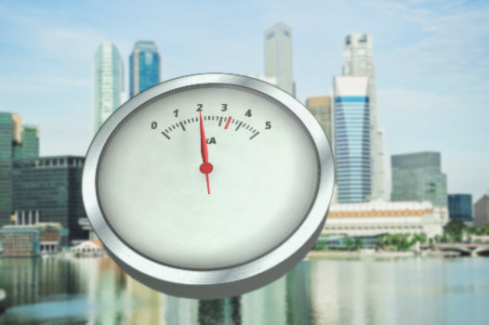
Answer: 2 kA
